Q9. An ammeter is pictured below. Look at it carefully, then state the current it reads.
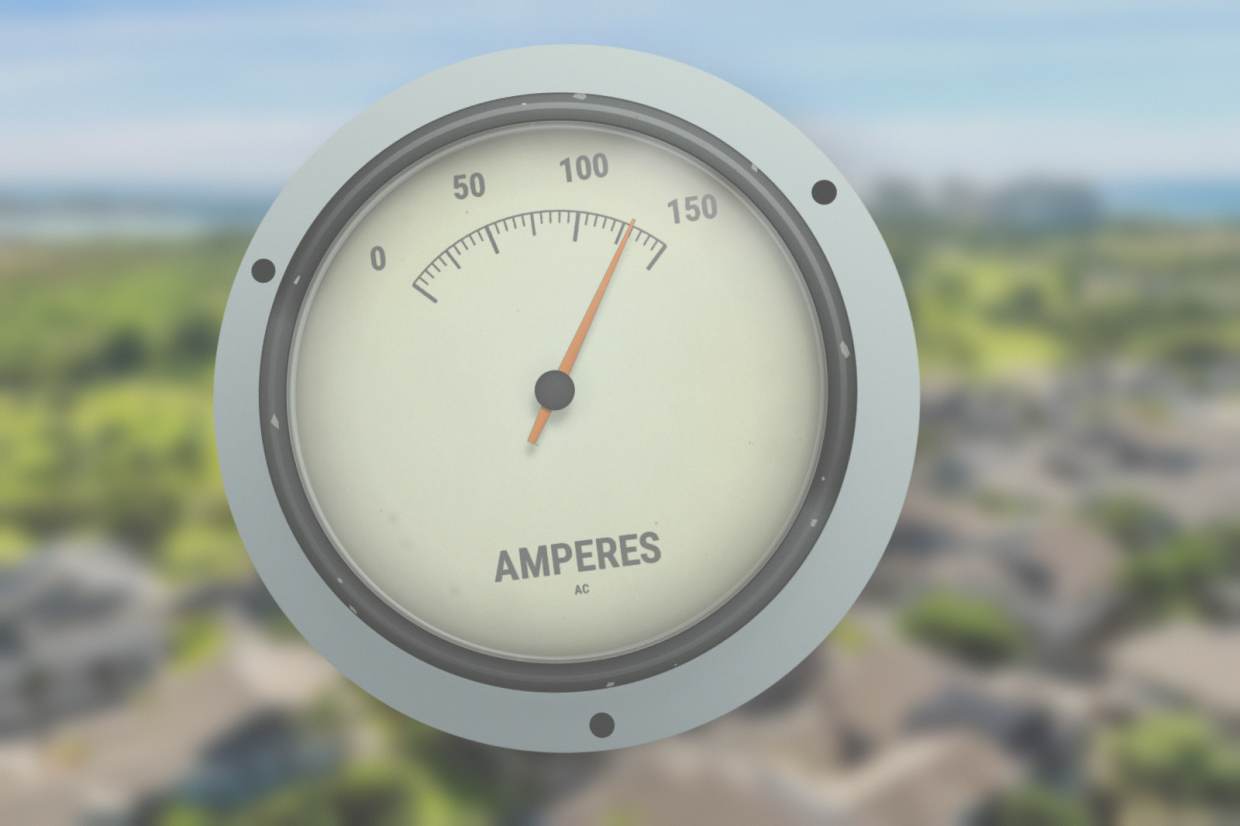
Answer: 130 A
